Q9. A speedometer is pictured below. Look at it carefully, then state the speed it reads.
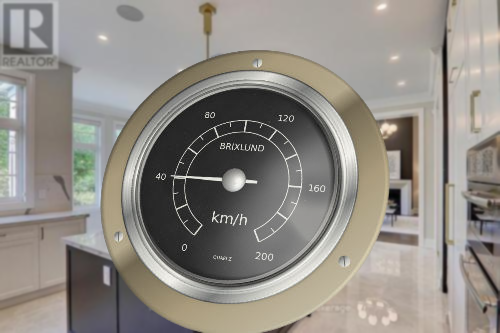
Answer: 40 km/h
